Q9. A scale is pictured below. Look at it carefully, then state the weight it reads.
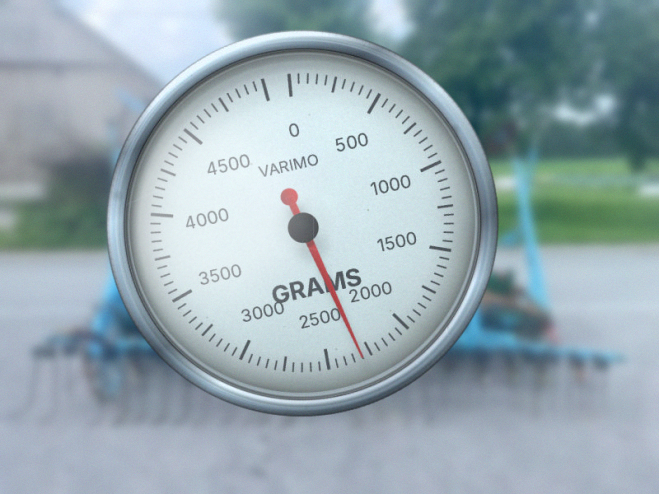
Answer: 2300 g
